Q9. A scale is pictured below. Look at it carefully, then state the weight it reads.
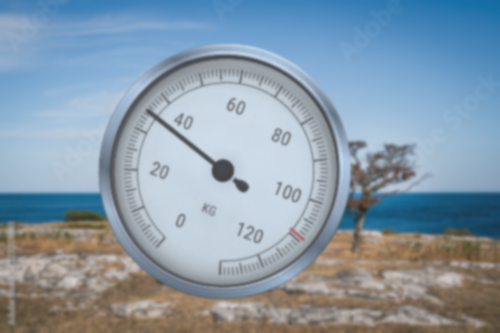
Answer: 35 kg
